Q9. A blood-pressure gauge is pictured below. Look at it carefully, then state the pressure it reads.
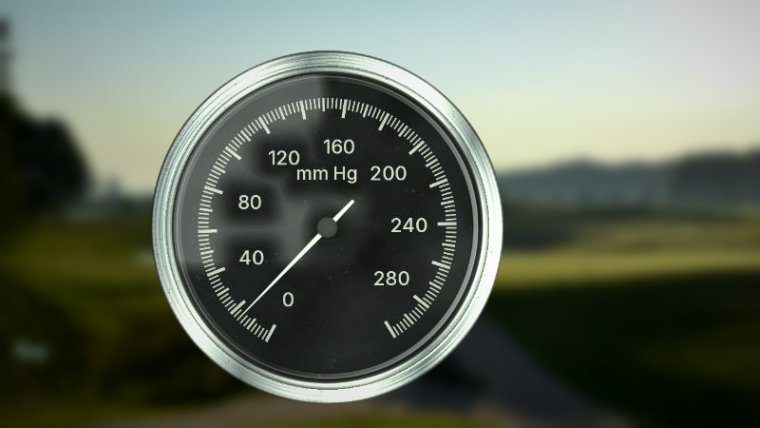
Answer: 16 mmHg
